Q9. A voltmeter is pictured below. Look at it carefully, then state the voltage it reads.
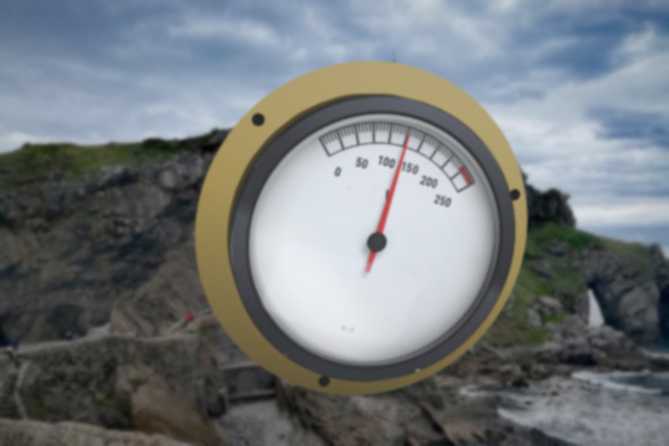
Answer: 125 V
